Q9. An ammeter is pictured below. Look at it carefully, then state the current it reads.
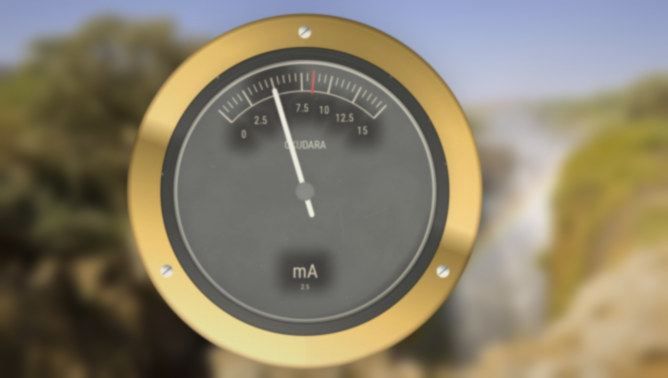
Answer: 5 mA
